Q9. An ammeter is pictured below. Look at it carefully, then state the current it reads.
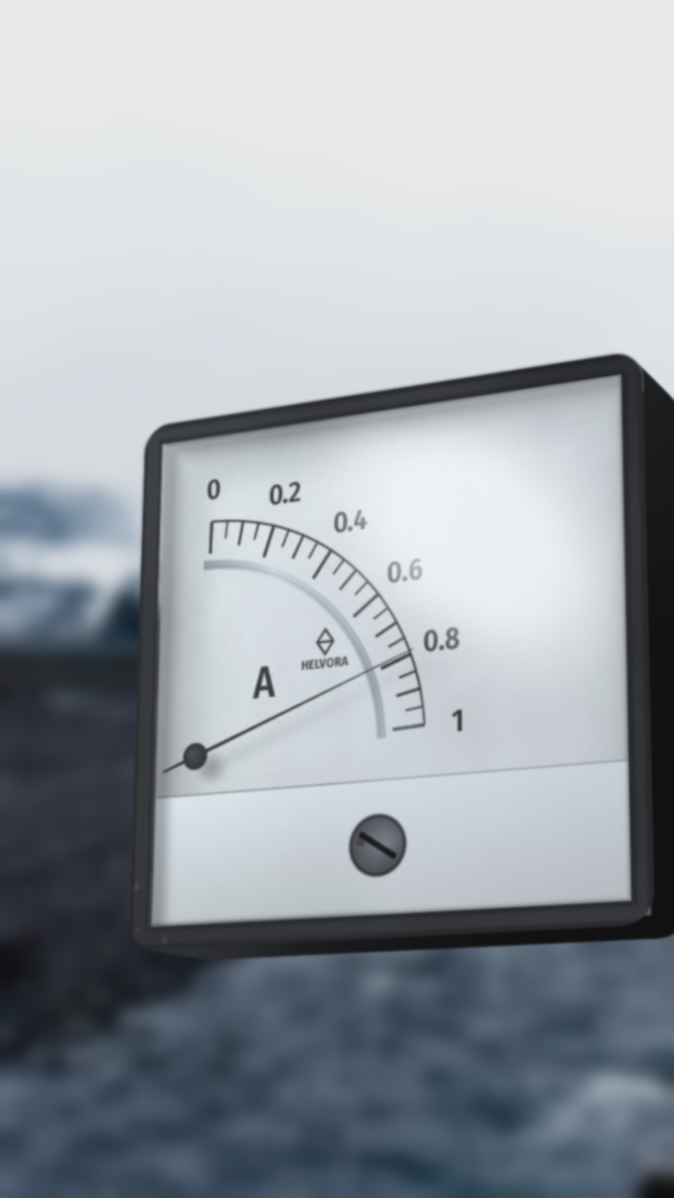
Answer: 0.8 A
